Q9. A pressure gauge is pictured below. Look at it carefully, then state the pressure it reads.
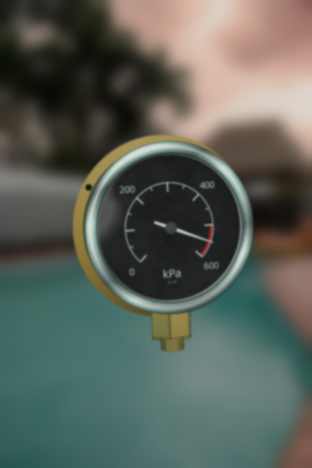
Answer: 550 kPa
